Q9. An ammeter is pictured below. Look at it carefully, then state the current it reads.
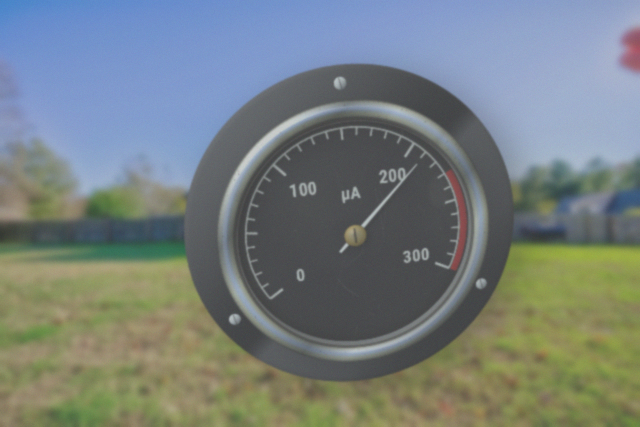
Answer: 210 µA
